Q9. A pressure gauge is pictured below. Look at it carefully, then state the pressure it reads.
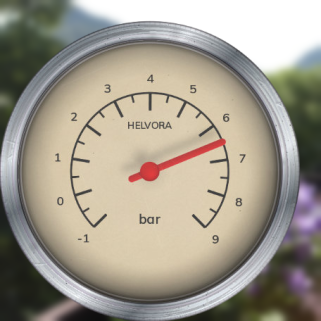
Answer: 6.5 bar
